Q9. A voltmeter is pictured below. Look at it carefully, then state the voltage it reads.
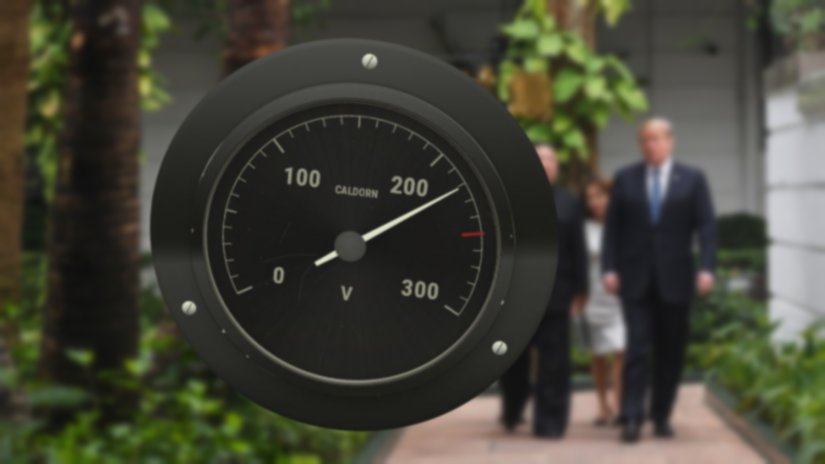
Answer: 220 V
